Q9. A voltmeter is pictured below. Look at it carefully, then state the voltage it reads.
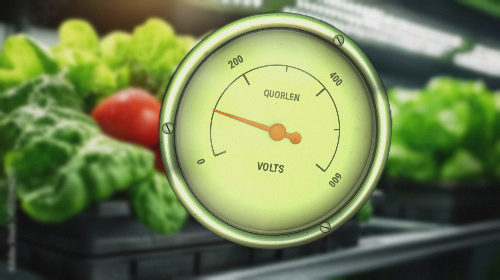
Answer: 100 V
